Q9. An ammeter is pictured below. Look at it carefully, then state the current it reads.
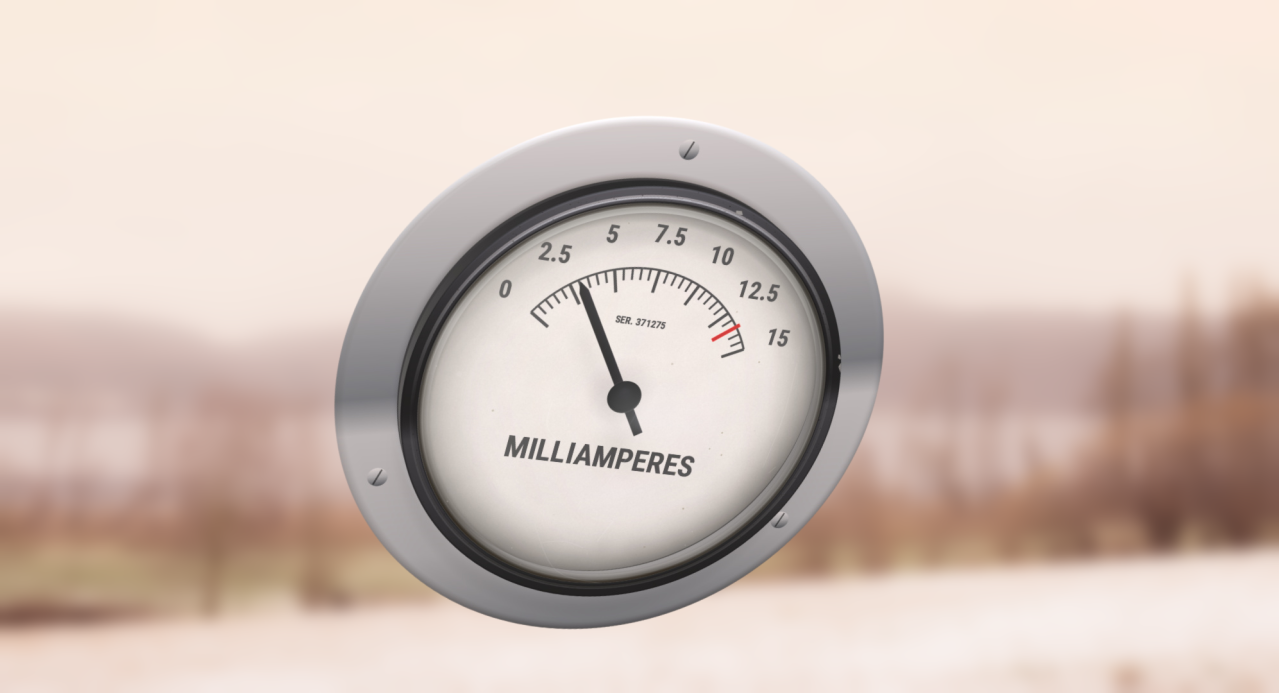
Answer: 3 mA
